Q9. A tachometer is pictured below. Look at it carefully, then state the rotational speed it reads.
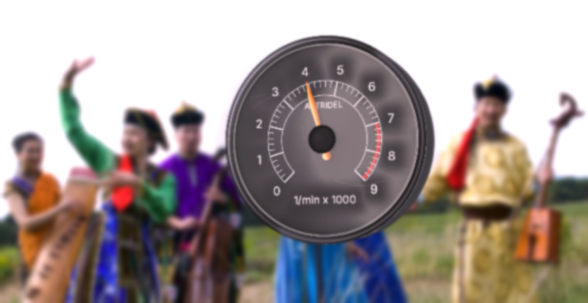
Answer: 4000 rpm
